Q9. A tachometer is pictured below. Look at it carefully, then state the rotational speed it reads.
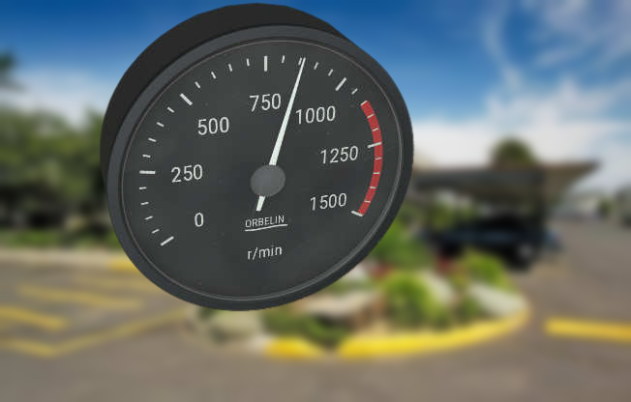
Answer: 850 rpm
